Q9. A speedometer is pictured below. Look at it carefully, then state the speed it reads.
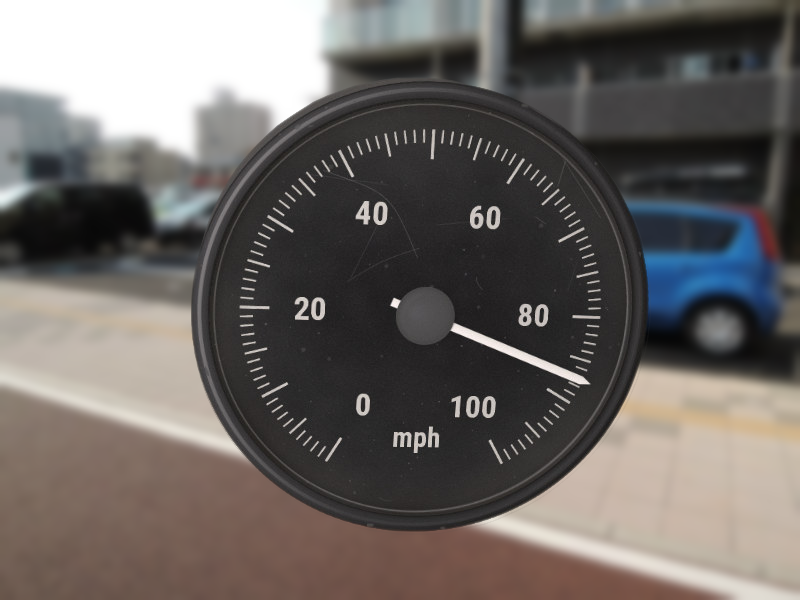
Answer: 87 mph
